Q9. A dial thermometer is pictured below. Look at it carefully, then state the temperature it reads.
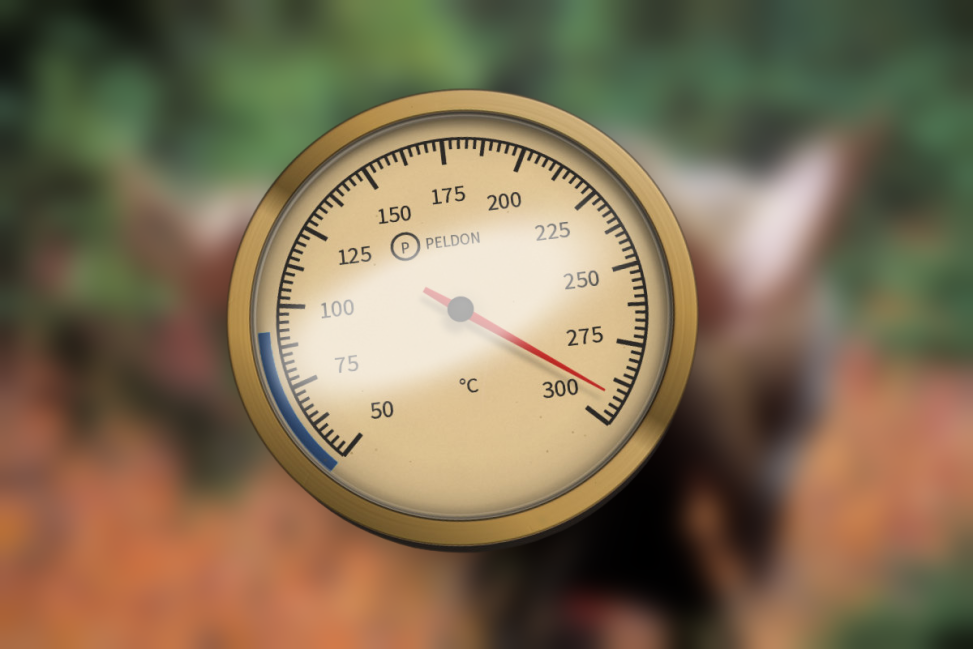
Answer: 292.5 °C
